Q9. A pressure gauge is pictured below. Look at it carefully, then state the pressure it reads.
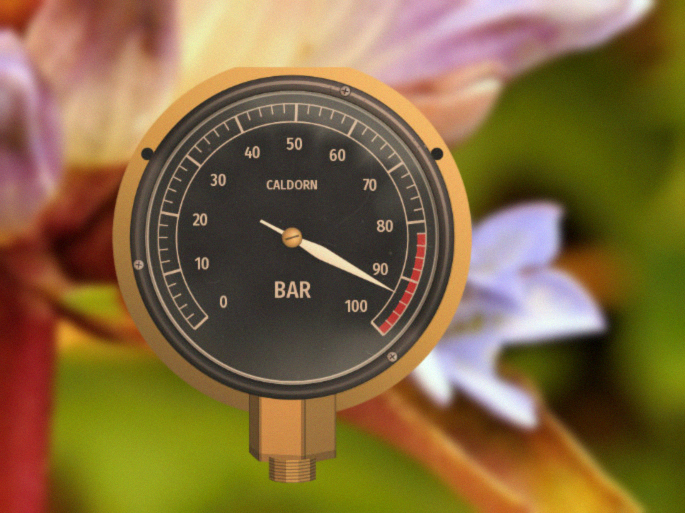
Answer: 93 bar
